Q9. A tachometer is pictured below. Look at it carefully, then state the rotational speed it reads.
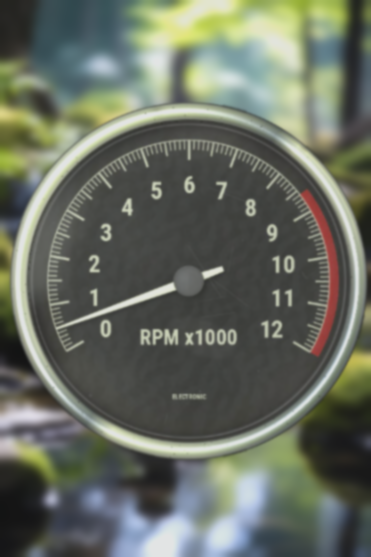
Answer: 500 rpm
